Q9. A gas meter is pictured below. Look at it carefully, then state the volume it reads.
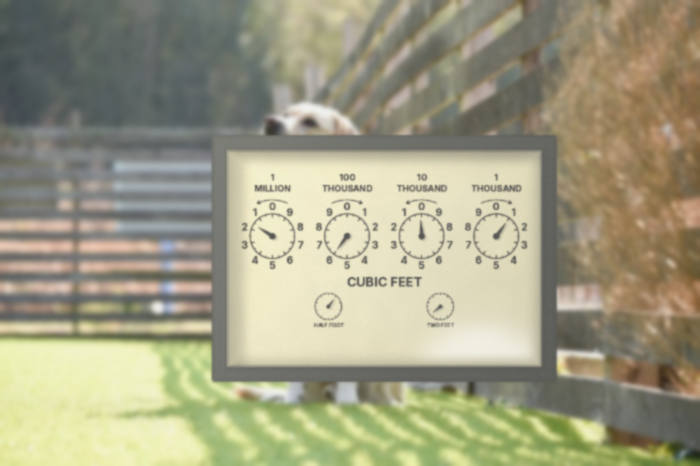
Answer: 160100 ft³
